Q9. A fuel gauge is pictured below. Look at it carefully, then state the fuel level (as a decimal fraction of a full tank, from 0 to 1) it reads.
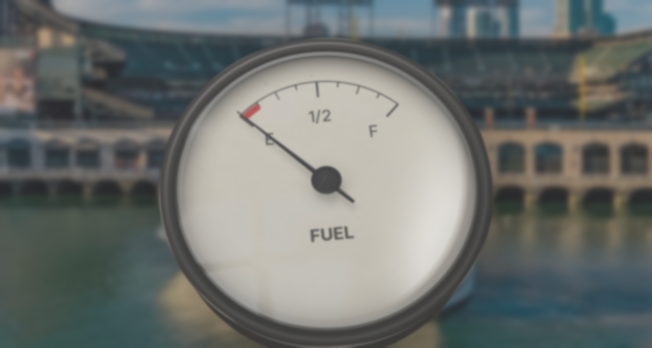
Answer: 0
